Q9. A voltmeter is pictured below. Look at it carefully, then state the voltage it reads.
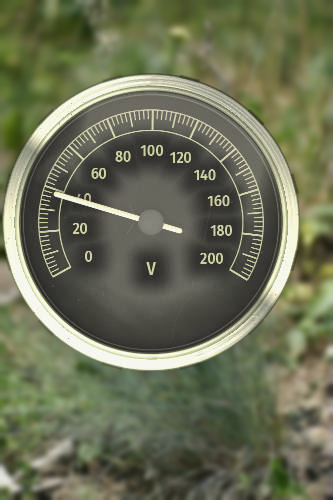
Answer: 38 V
